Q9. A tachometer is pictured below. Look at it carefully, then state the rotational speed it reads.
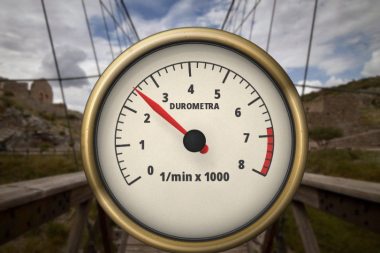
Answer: 2500 rpm
